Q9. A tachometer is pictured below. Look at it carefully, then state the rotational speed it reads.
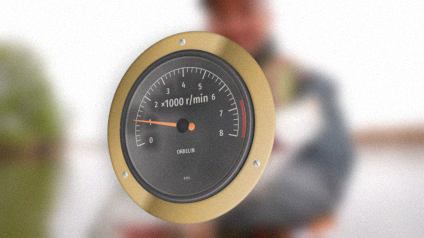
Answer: 1000 rpm
